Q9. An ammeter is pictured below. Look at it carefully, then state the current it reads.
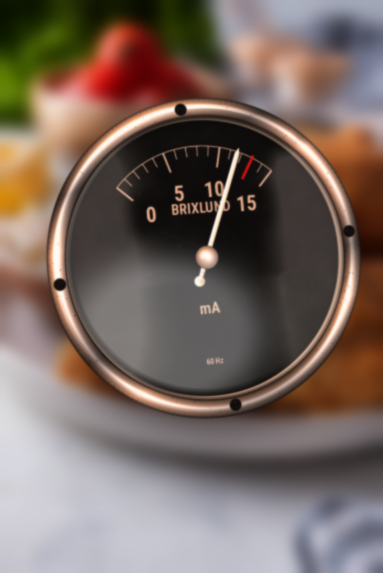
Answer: 11.5 mA
